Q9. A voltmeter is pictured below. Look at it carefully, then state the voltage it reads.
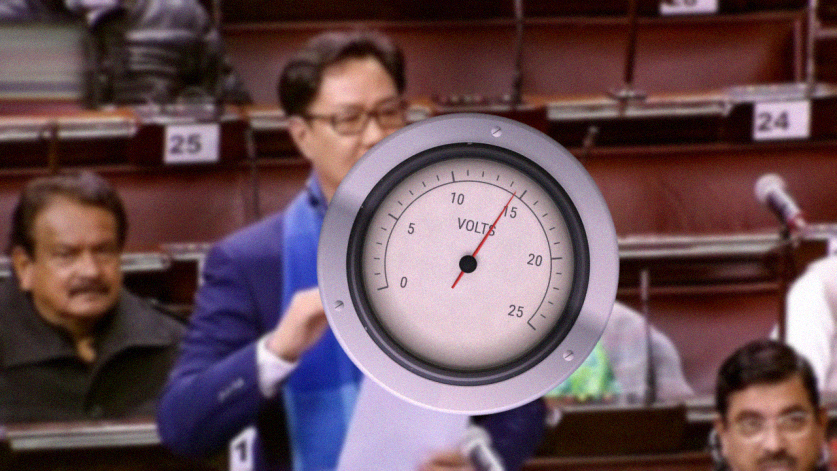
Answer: 14.5 V
